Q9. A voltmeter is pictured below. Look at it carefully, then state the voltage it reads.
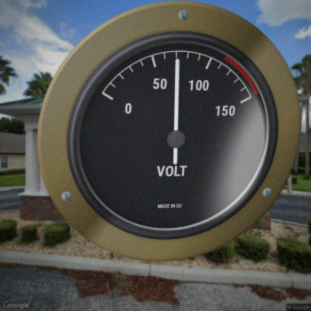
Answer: 70 V
